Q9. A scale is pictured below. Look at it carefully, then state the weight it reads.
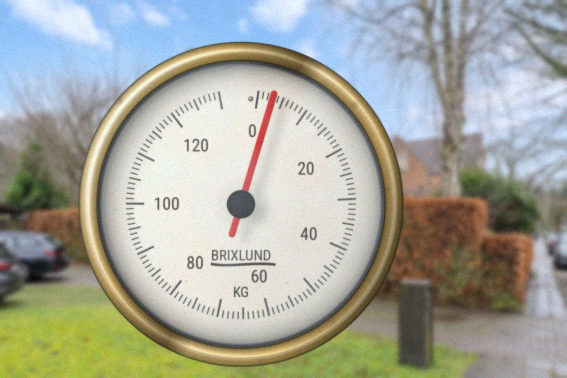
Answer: 3 kg
